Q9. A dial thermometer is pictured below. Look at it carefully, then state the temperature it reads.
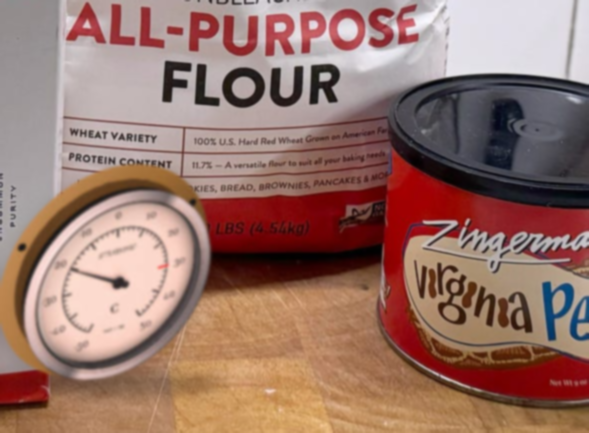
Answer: -20 °C
